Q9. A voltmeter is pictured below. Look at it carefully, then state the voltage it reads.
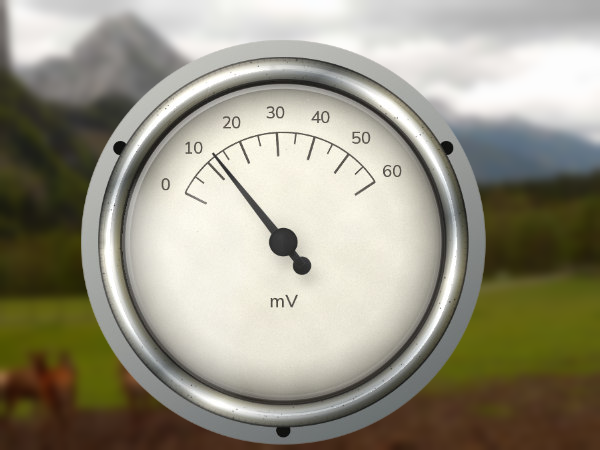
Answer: 12.5 mV
